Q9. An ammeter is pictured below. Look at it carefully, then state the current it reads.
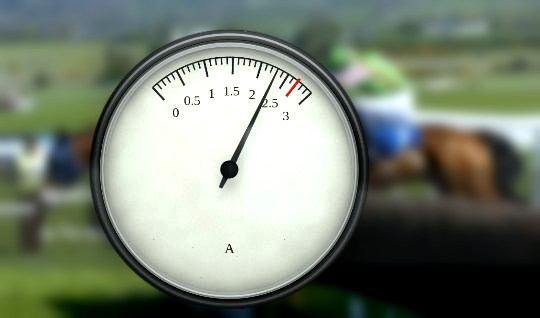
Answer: 2.3 A
